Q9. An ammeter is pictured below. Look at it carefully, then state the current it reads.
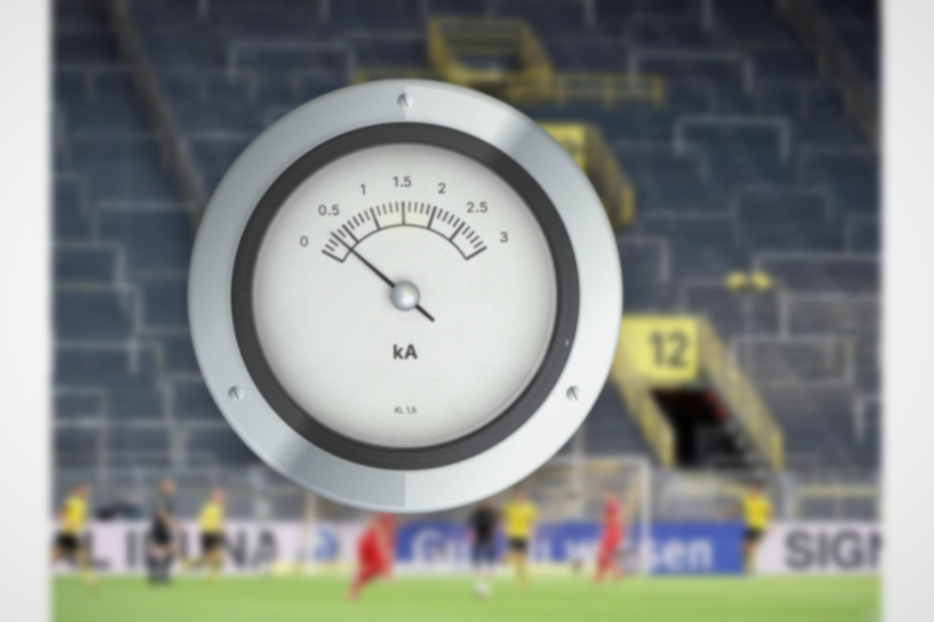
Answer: 0.3 kA
